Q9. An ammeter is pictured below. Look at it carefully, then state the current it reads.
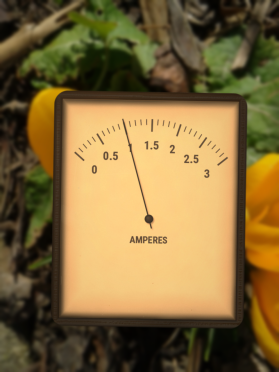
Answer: 1 A
